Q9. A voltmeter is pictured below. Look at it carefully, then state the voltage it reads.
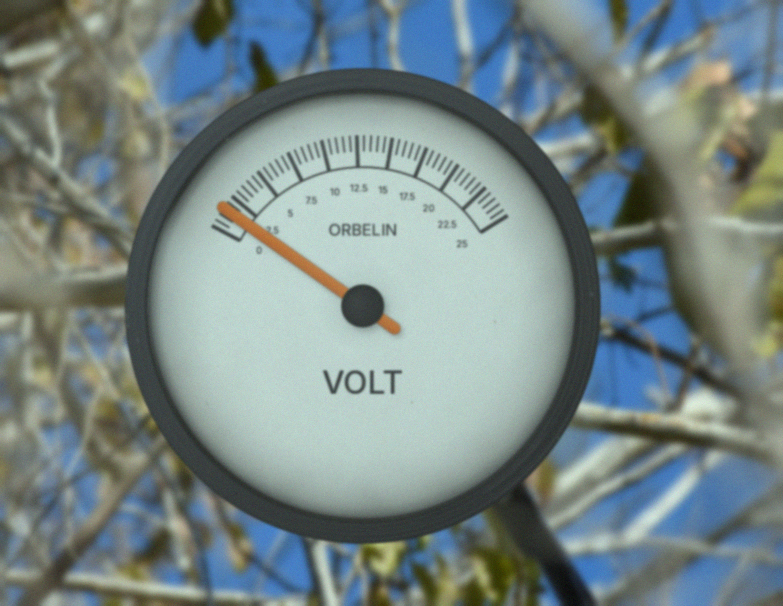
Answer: 1.5 V
